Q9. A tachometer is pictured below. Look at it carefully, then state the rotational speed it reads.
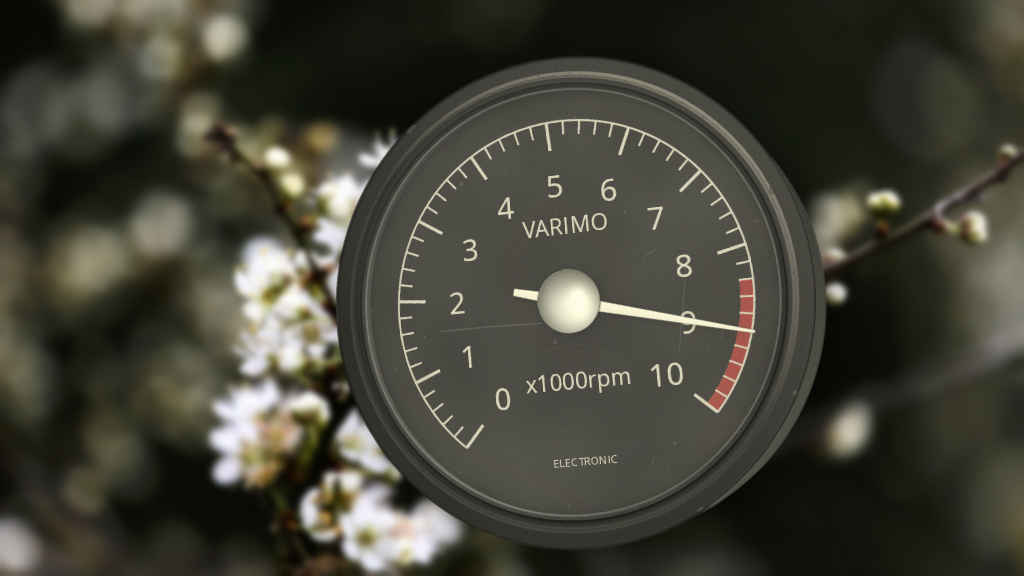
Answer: 9000 rpm
